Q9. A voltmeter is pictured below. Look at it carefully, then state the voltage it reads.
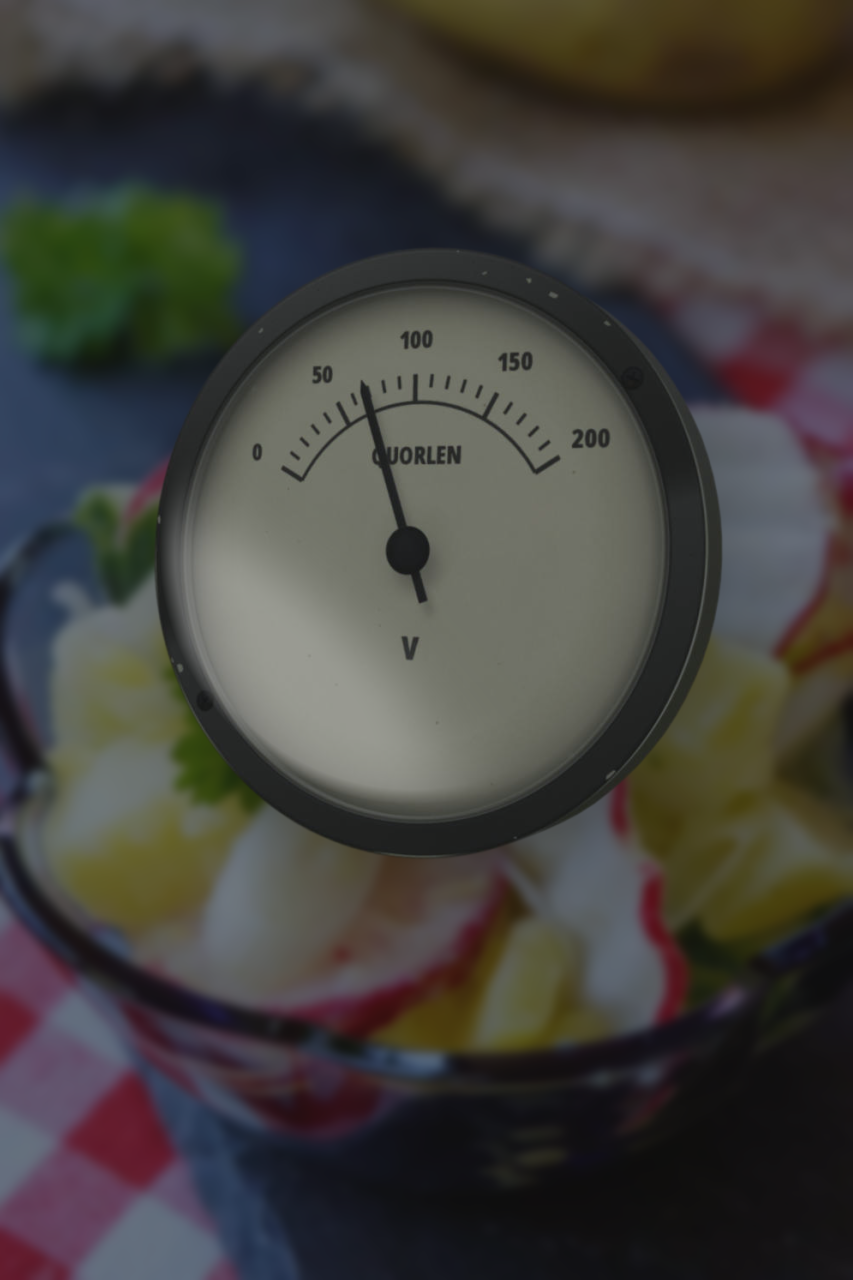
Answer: 70 V
